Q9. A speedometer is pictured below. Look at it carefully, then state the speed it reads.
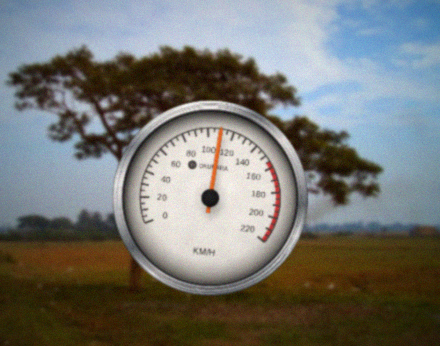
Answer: 110 km/h
